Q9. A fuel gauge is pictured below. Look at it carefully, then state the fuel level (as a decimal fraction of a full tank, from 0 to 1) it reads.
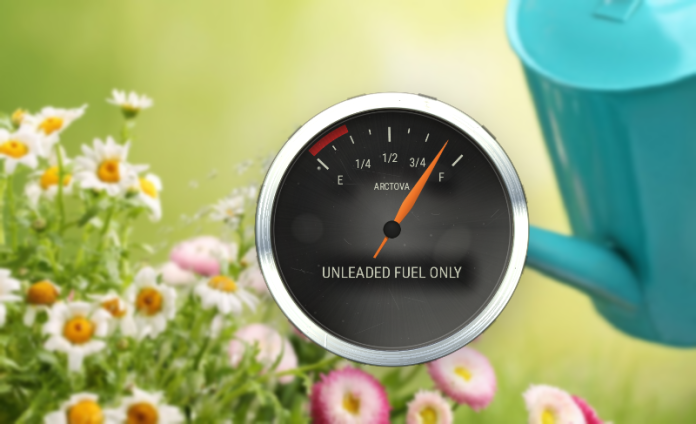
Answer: 0.875
